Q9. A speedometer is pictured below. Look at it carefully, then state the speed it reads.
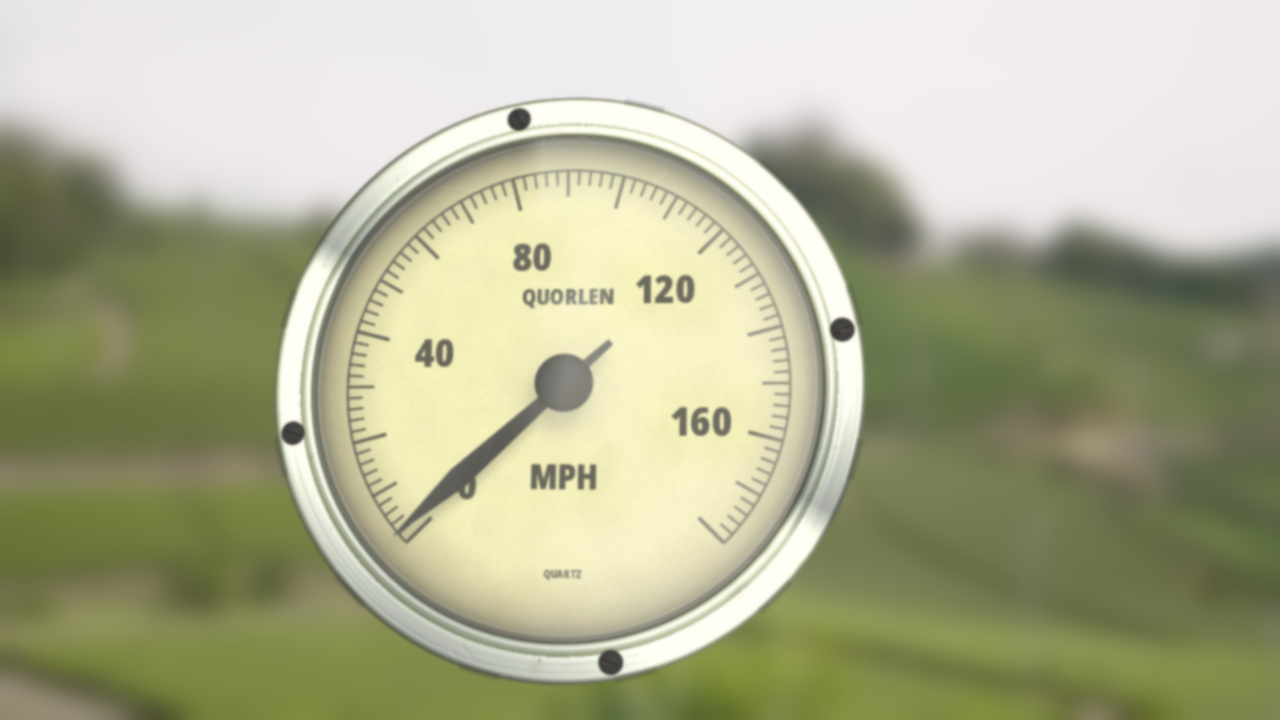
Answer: 2 mph
